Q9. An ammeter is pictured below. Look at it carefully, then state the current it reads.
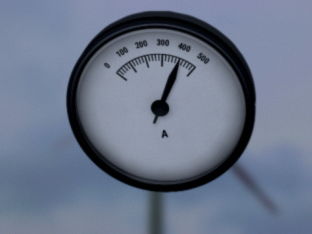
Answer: 400 A
